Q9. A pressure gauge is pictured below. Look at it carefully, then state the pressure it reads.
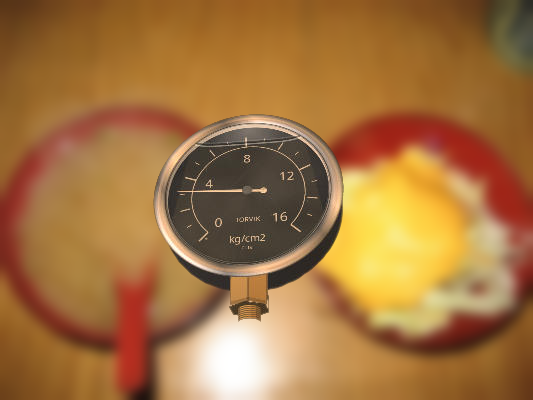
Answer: 3 kg/cm²
